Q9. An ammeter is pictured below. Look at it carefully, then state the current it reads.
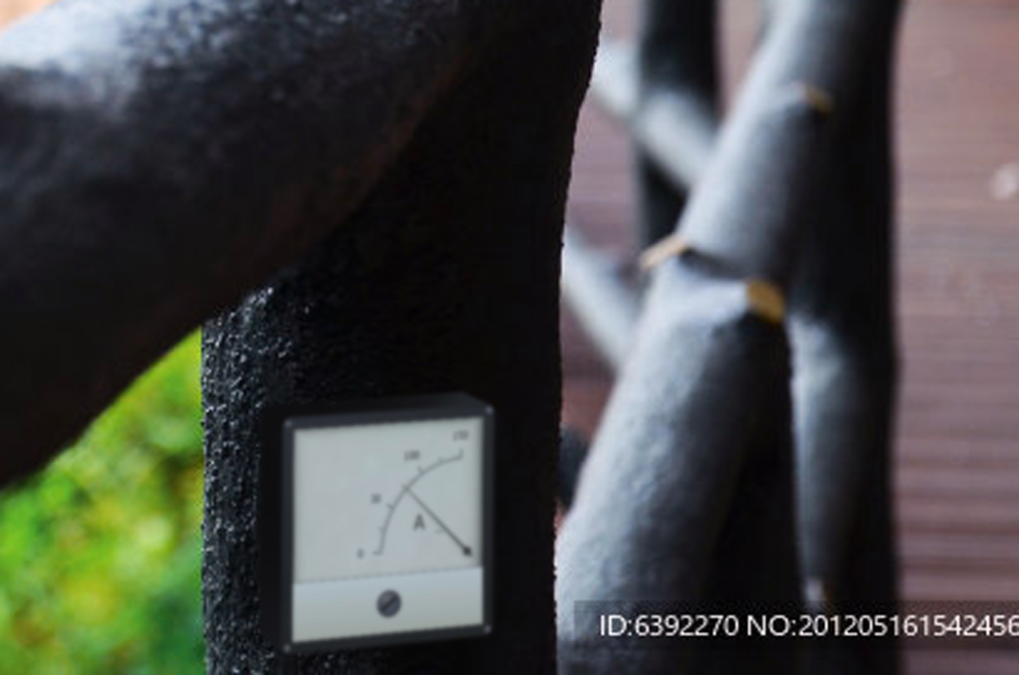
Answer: 75 A
